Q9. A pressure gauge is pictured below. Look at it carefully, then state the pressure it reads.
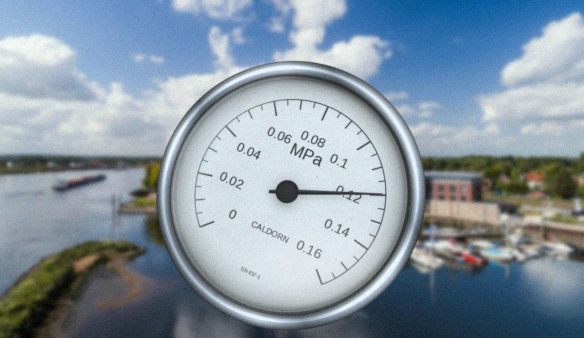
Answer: 0.12 MPa
